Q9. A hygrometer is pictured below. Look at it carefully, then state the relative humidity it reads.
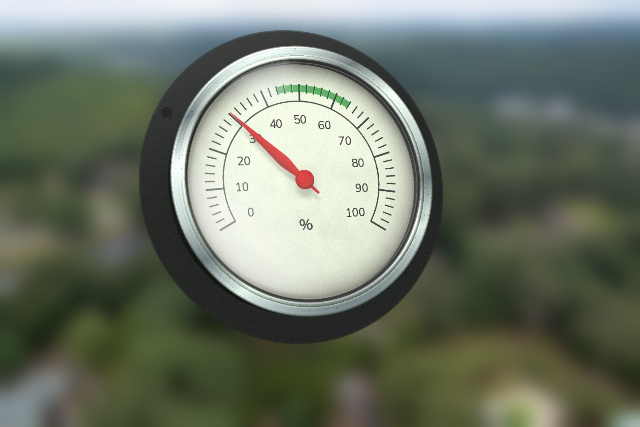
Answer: 30 %
